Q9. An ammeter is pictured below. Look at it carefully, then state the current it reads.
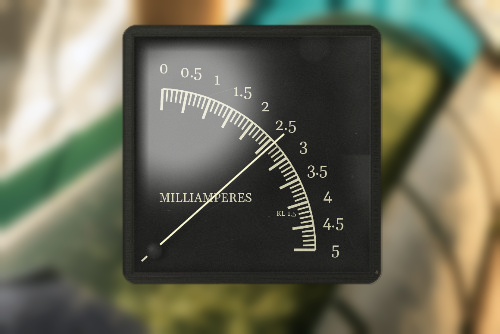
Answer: 2.6 mA
